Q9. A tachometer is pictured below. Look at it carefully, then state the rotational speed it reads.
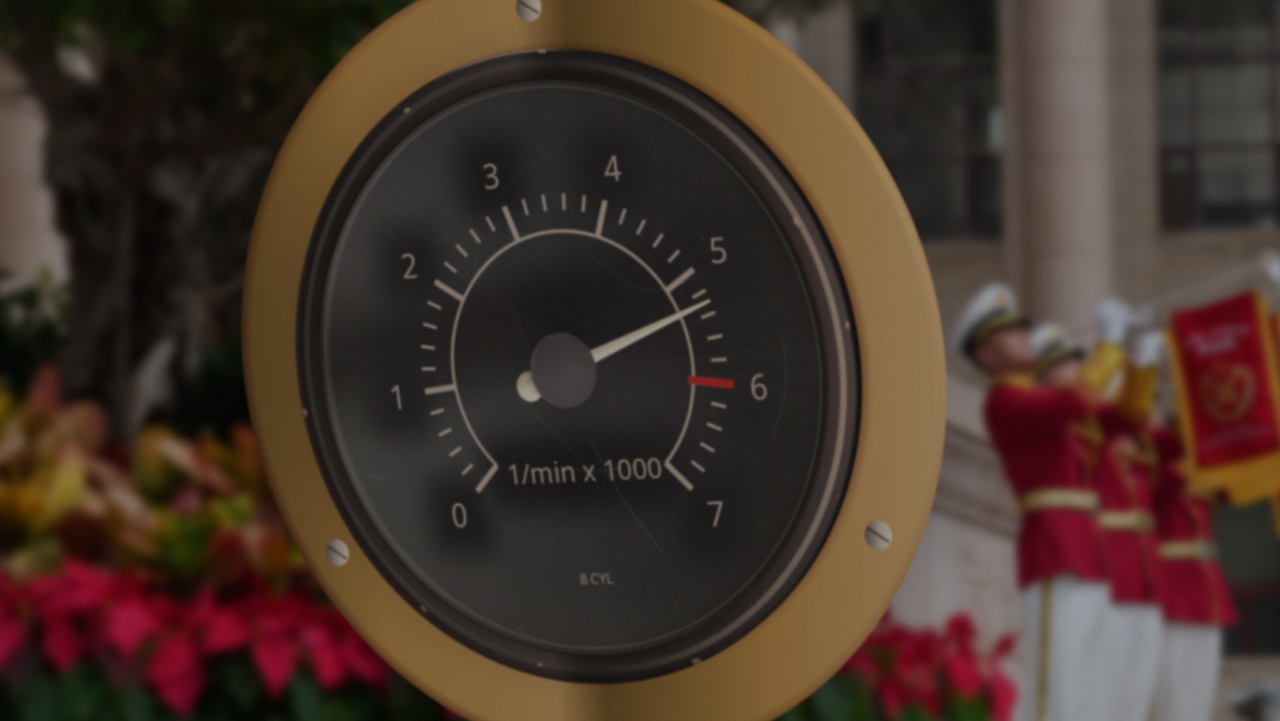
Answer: 5300 rpm
